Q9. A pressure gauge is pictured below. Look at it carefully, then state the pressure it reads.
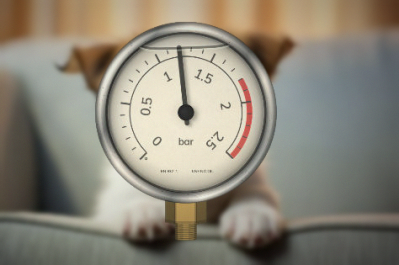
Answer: 1.2 bar
